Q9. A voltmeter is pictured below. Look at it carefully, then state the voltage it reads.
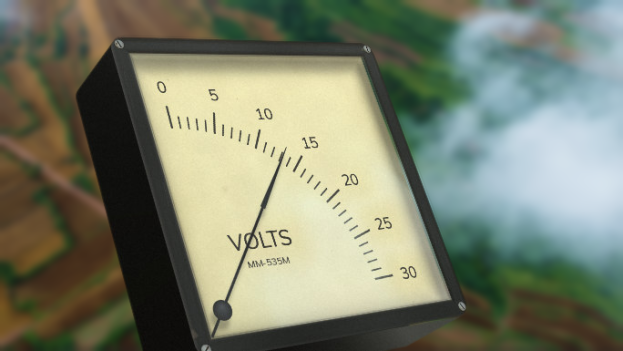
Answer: 13 V
